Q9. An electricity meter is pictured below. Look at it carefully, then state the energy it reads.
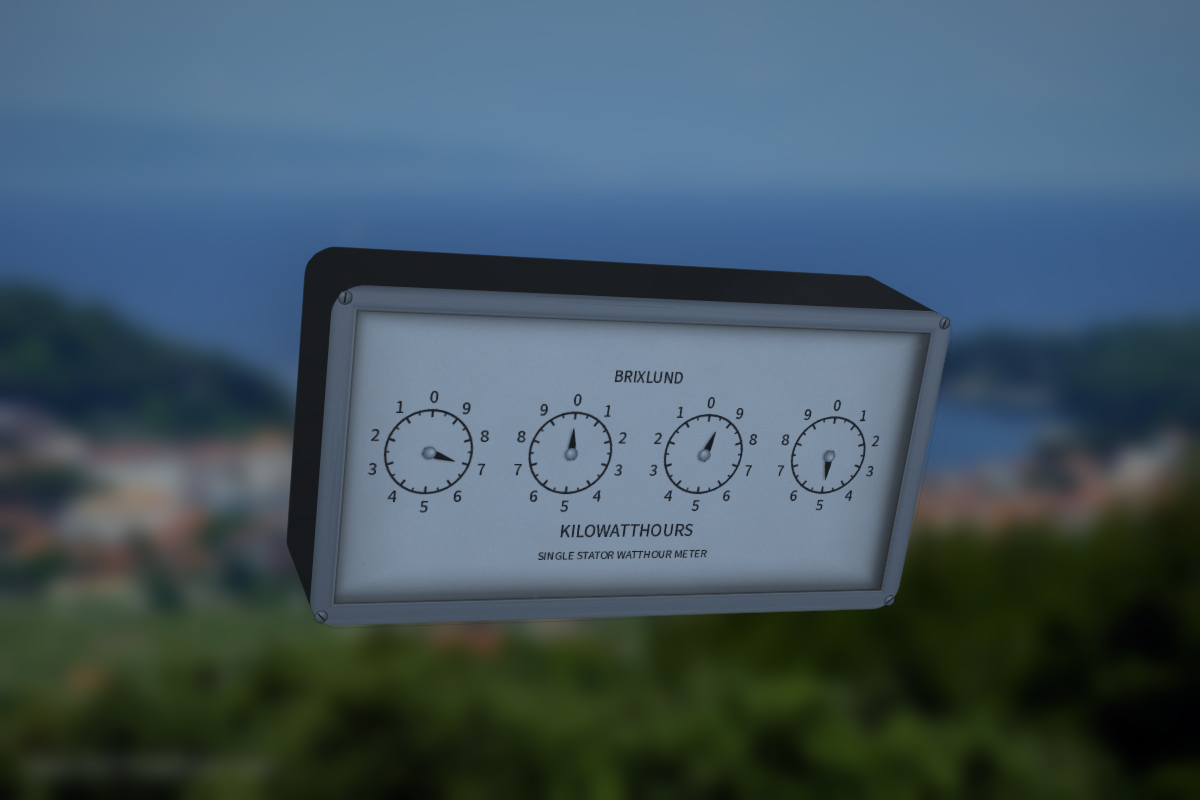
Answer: 6995 kWh
